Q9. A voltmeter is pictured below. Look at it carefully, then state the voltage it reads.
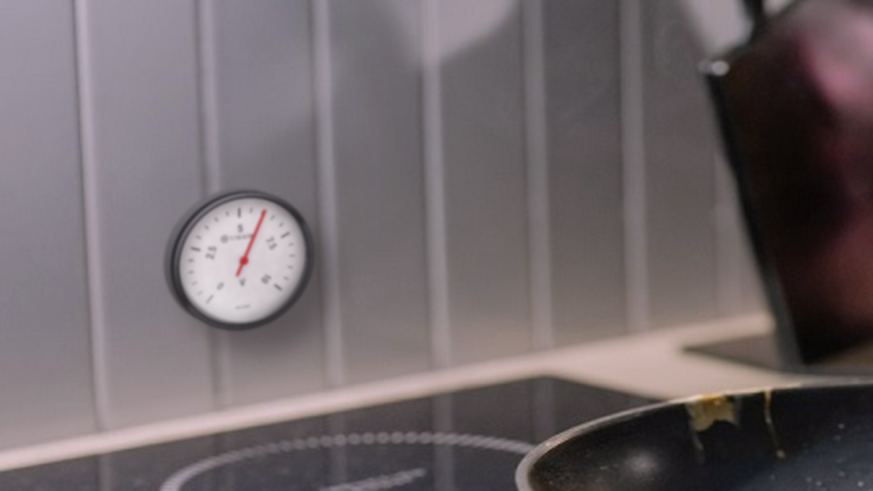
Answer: 6 V
